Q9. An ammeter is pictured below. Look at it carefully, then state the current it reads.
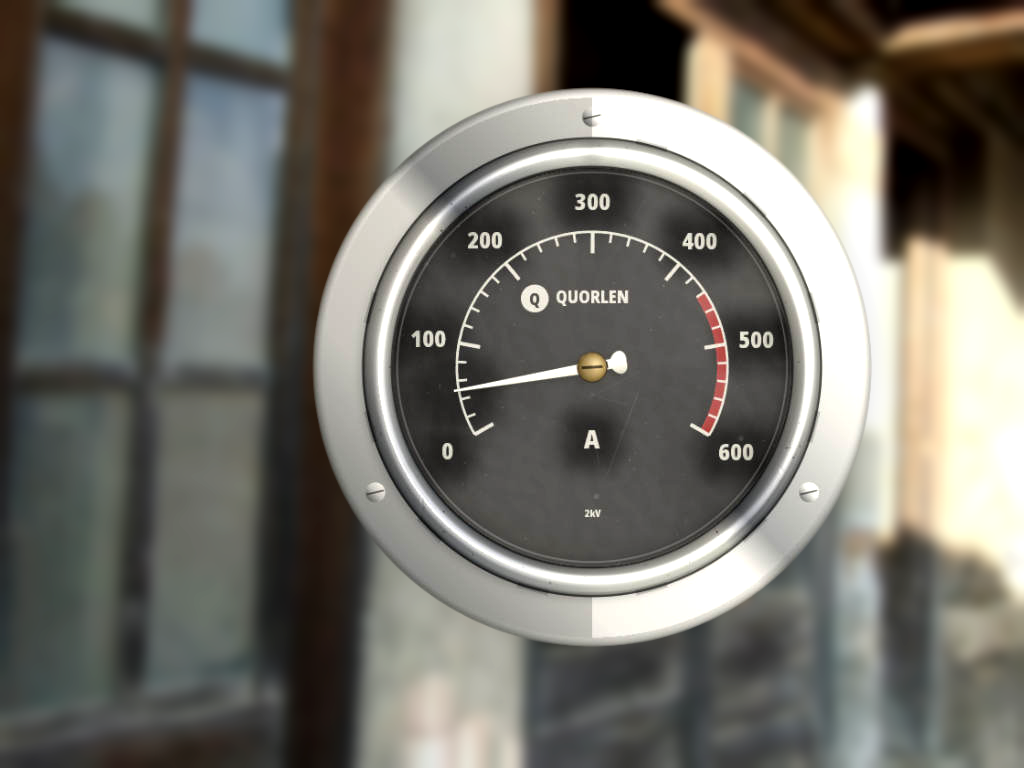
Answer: 50 A
